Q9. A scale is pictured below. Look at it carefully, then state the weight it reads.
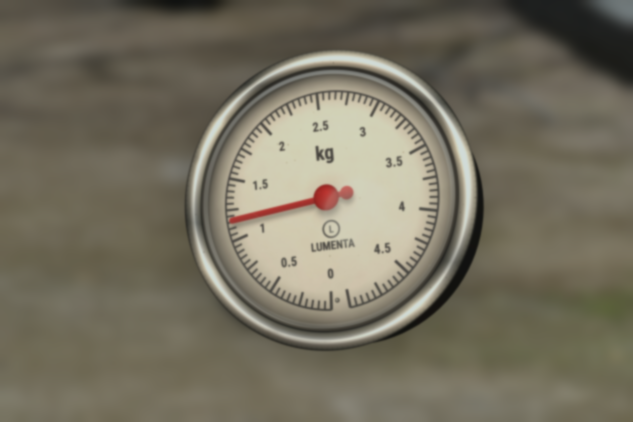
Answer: 1.15 kg
